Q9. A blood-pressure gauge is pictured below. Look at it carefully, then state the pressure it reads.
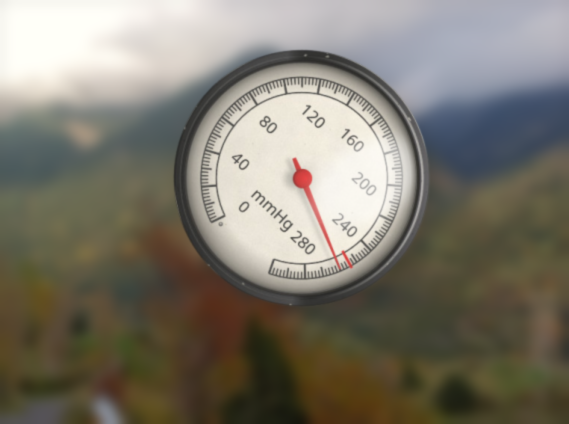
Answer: 260 mmHg
